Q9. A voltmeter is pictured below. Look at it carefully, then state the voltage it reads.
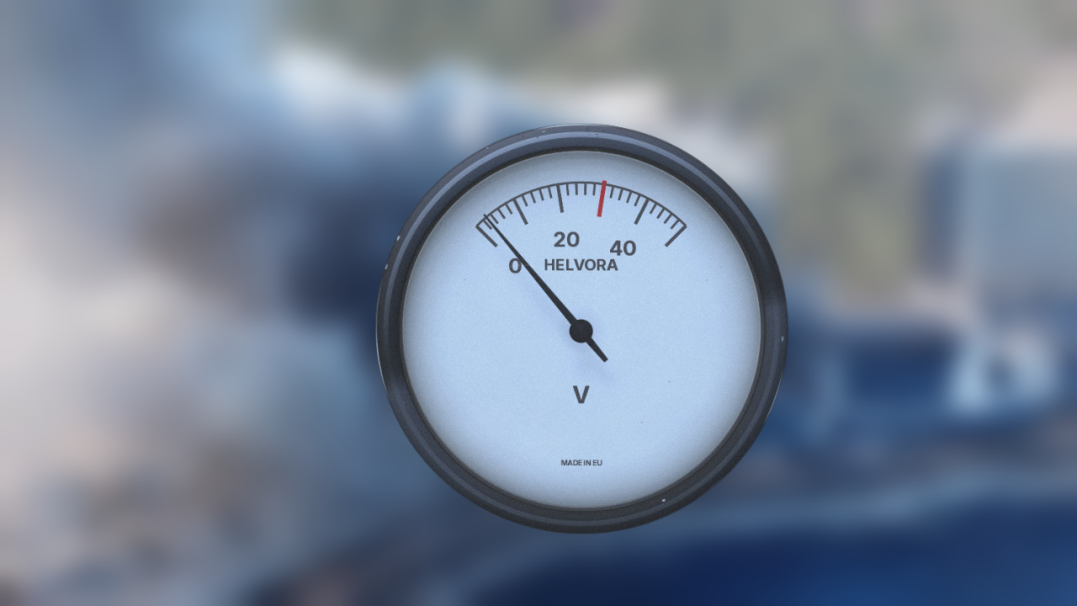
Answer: 3 V
